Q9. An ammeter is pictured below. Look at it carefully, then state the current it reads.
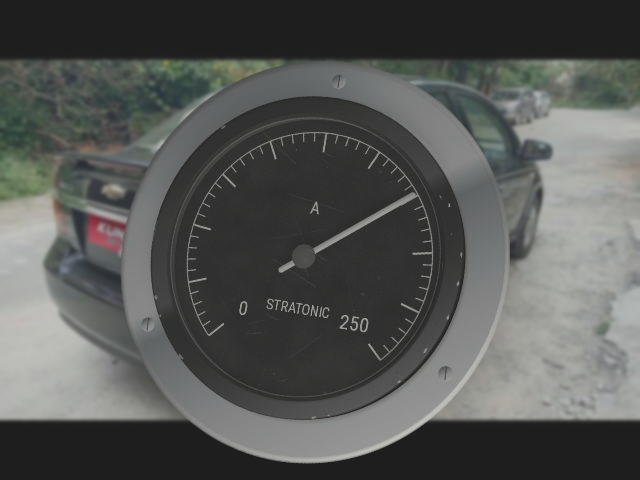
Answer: 175 A
